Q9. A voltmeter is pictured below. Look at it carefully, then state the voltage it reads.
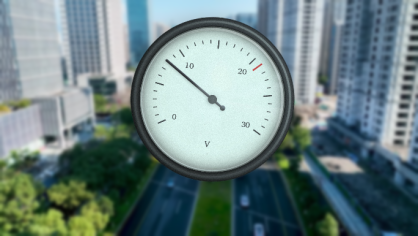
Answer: 8 V
